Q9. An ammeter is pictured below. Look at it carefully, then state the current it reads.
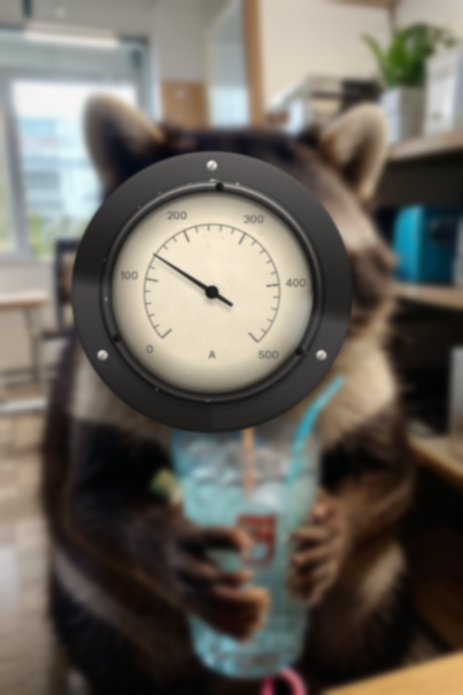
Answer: 140 A
